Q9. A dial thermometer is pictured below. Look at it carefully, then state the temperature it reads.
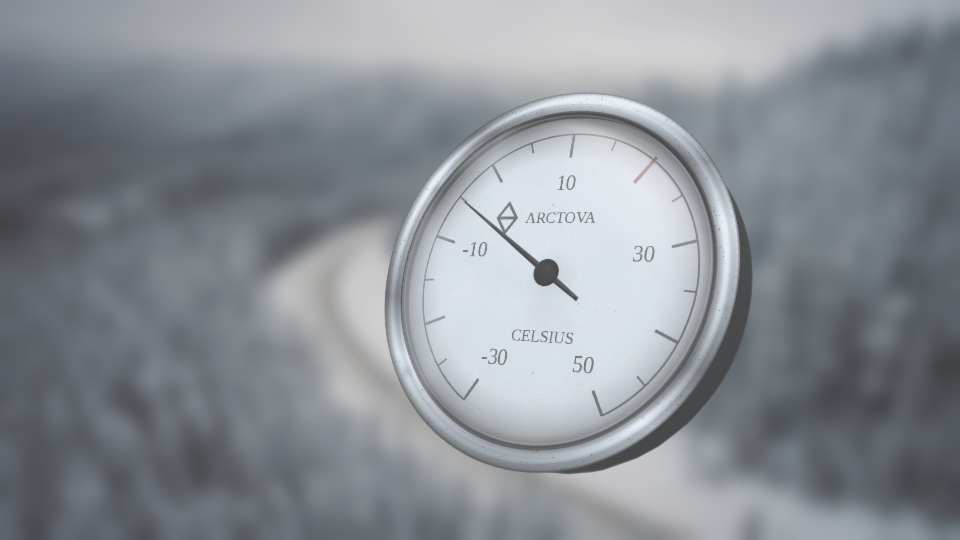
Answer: -5 °C
